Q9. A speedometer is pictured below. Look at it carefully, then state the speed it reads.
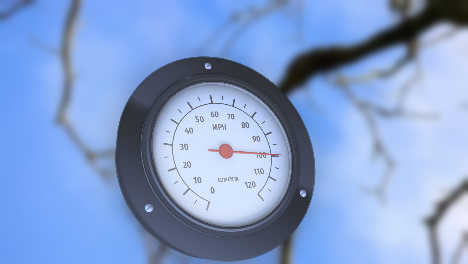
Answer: 100 mph
